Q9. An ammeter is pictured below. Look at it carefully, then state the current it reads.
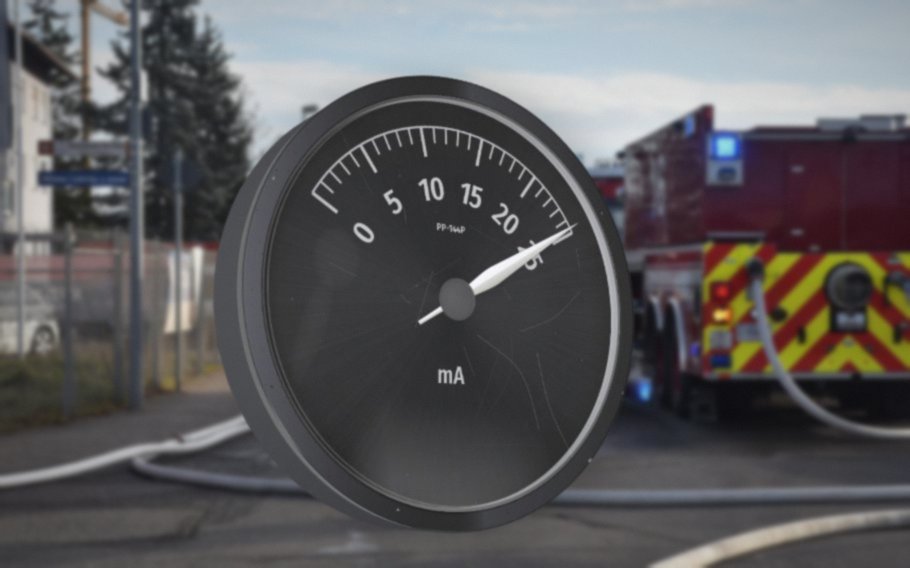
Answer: 24.5 mA
